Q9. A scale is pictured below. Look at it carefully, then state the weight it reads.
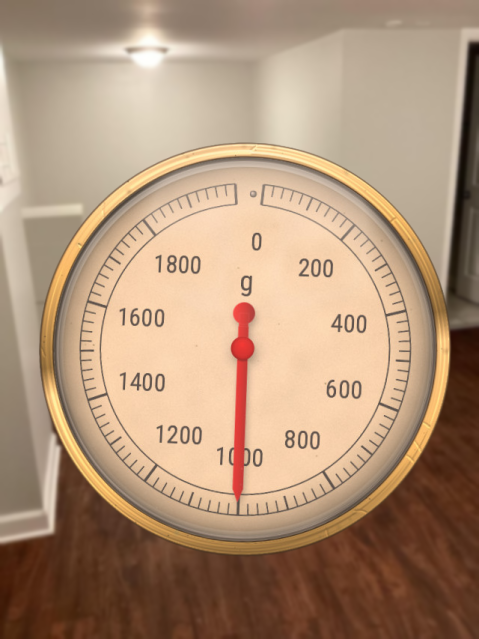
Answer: 1000 g
